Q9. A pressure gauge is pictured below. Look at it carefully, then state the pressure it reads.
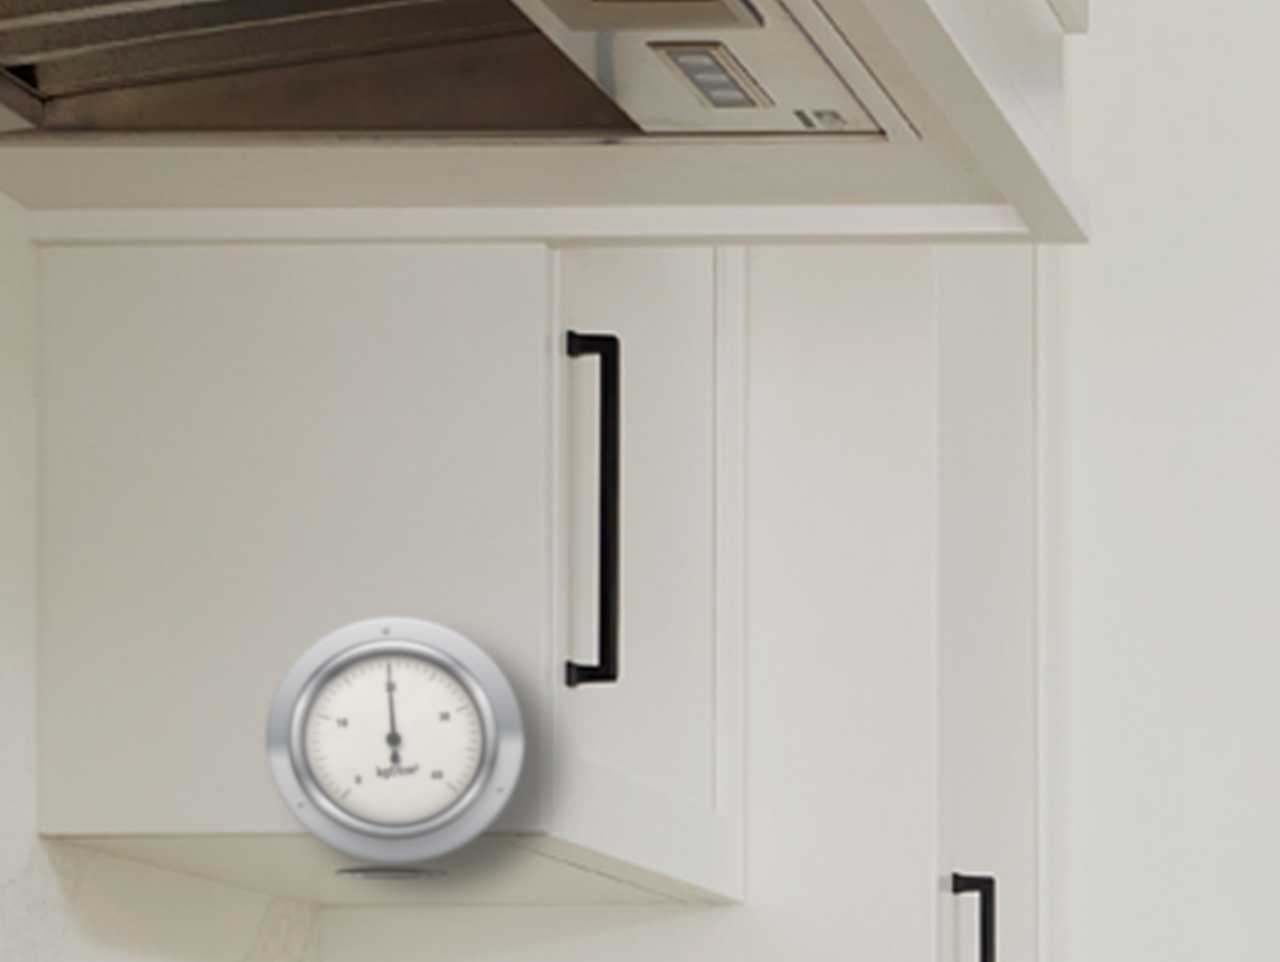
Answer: 20 kg/cm²
